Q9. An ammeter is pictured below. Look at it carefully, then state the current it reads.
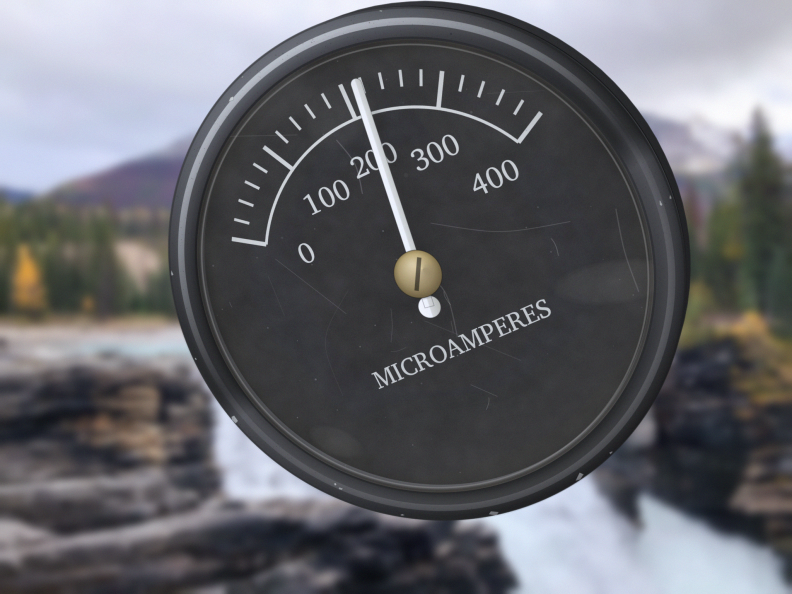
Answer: 220 µA
